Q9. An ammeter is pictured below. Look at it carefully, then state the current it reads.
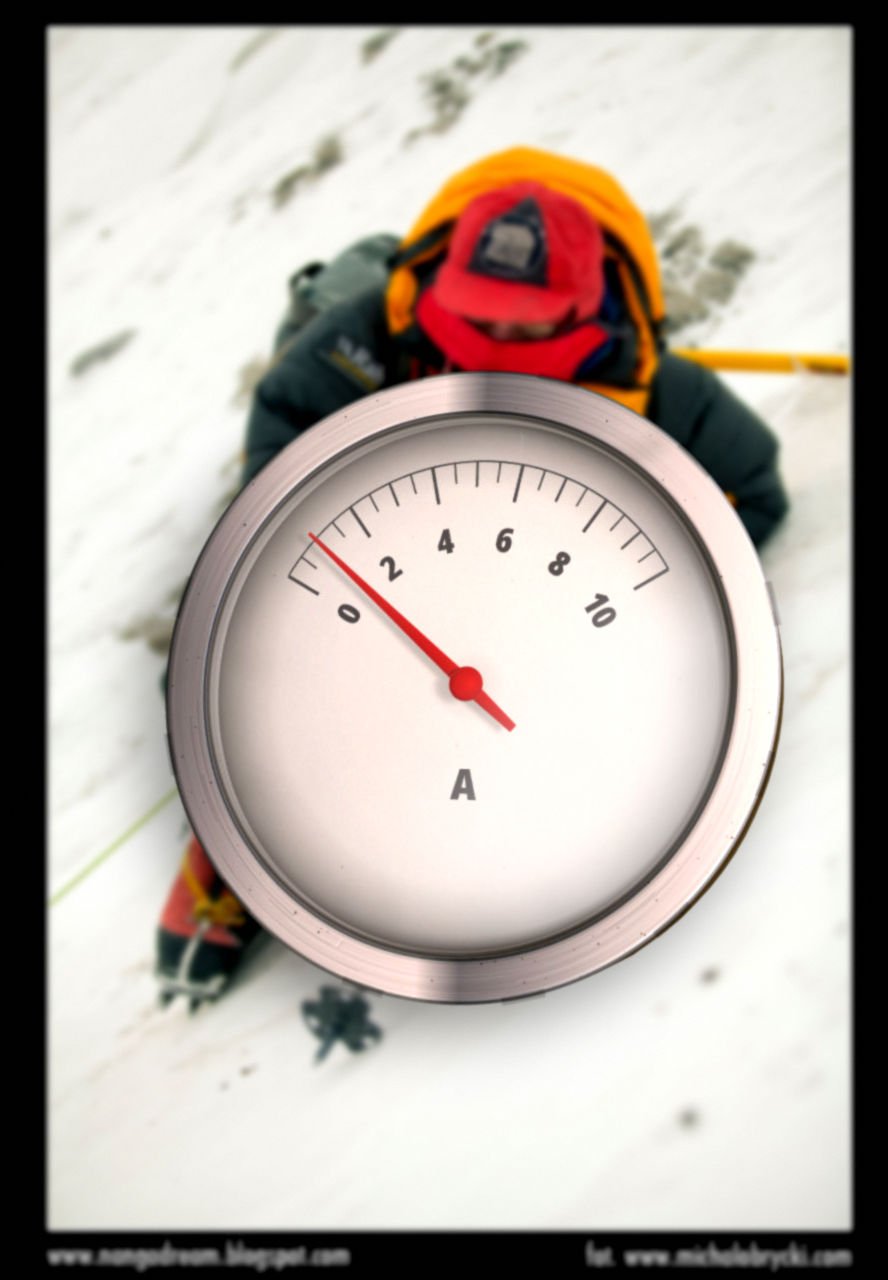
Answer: 1 A
